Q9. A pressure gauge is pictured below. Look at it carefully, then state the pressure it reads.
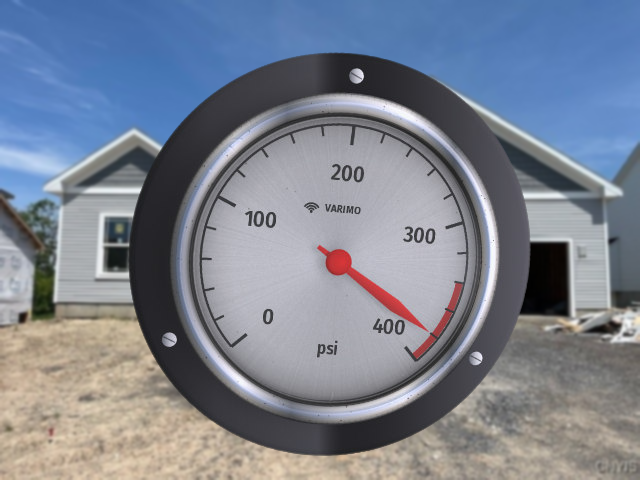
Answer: 380 psi
